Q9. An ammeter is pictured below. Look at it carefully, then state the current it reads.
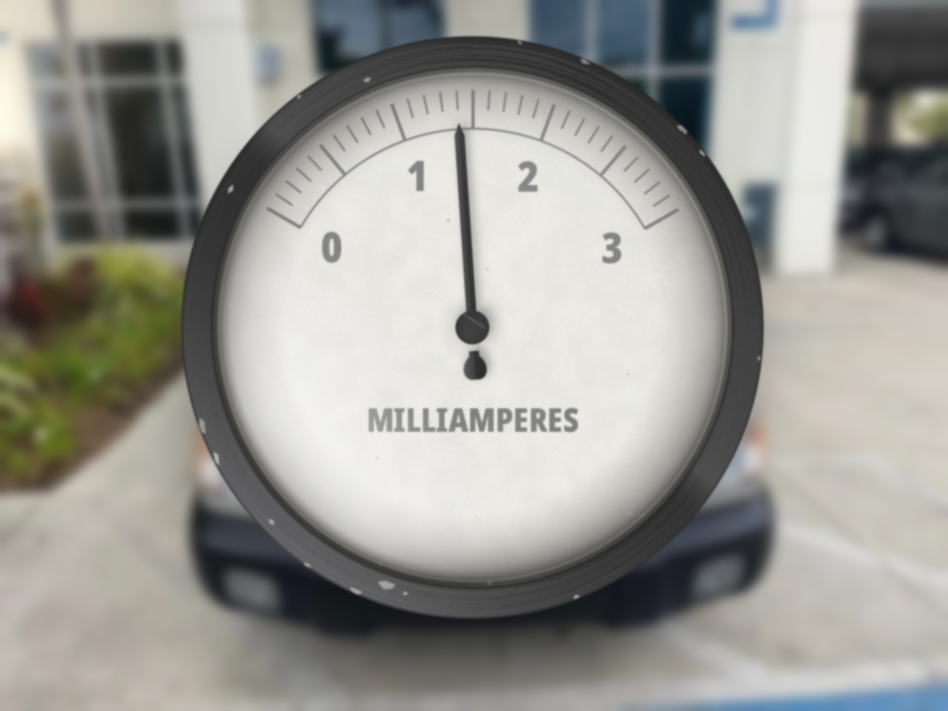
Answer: 1.4 mA
